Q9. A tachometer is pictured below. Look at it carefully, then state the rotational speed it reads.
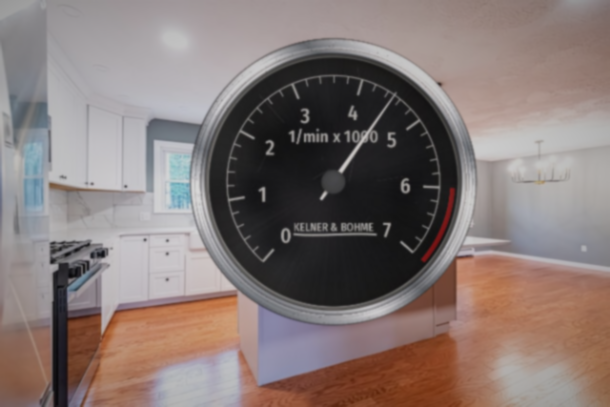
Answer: 4500 rpm
